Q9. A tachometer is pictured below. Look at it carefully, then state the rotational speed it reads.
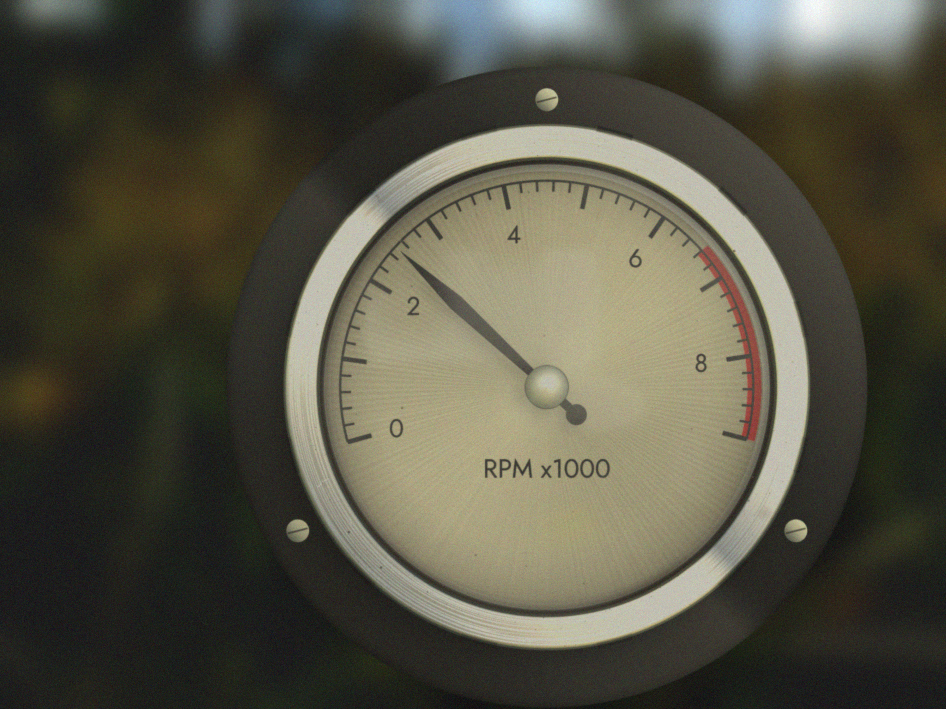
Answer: 2500 rpm
